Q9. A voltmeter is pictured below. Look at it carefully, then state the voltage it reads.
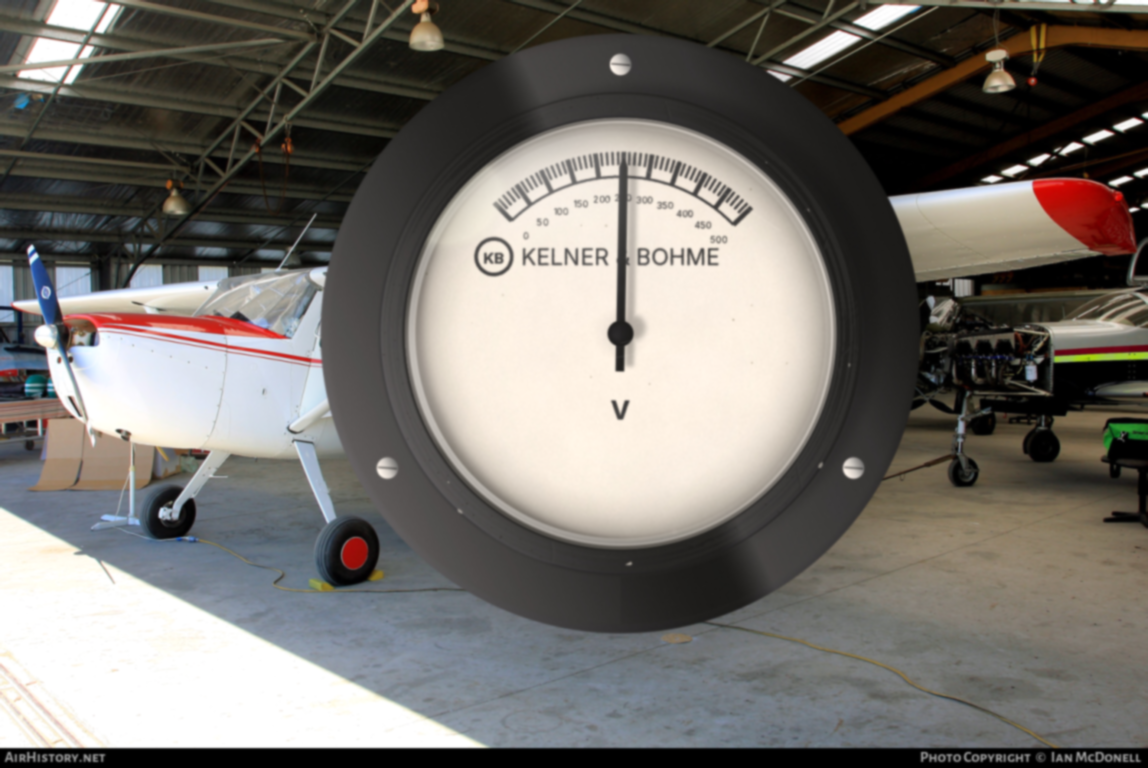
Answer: 250 V
